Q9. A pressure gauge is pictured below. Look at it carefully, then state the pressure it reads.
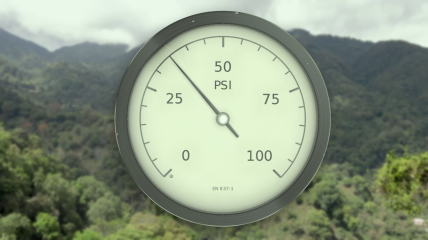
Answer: 35 psi
